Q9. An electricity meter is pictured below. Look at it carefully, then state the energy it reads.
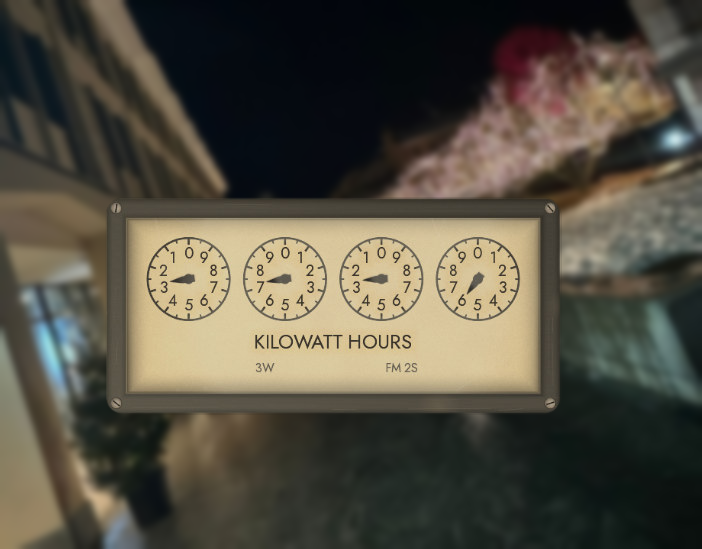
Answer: 2726 kWh
